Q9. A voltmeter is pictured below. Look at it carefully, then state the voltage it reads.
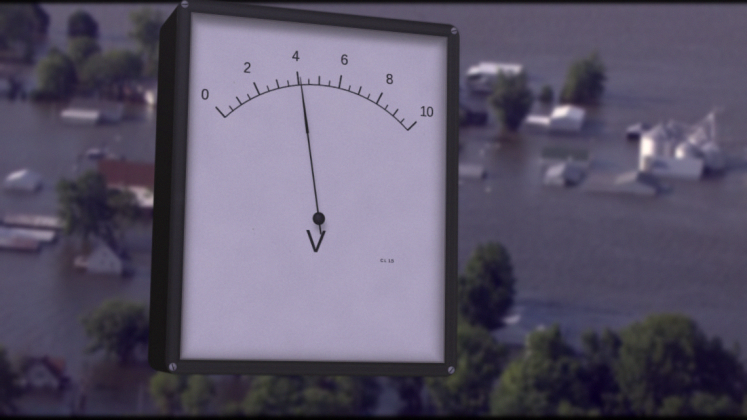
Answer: 4 V
